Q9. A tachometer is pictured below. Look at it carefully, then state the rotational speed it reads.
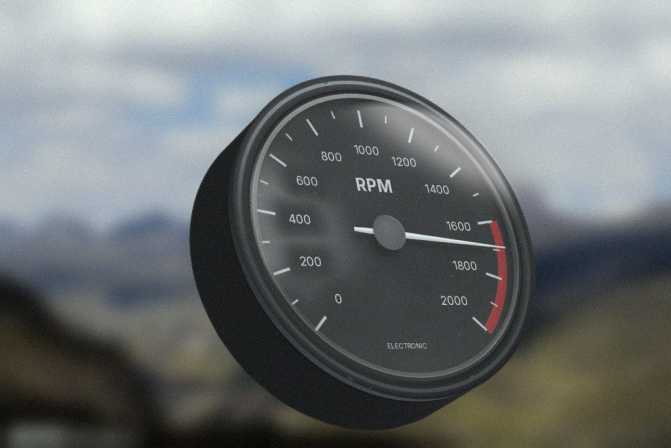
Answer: 1700 rpm
